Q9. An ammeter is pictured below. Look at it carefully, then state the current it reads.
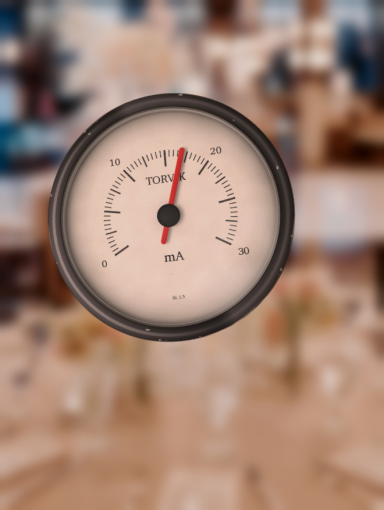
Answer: 17 mA
